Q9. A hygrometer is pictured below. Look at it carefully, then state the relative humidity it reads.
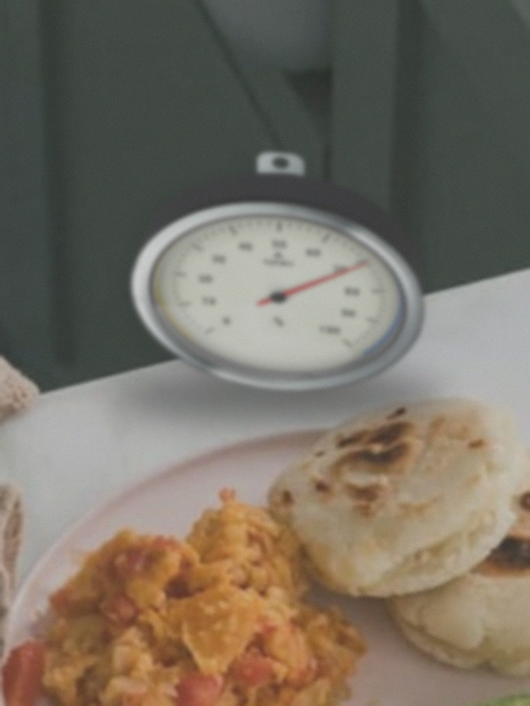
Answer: 70 %
